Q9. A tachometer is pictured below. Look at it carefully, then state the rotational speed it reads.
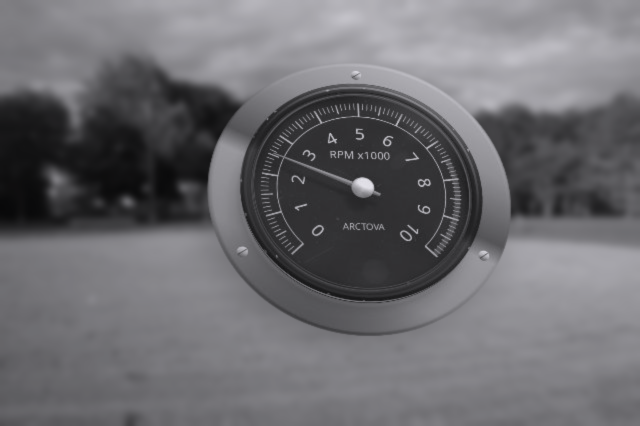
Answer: 2500 rpm
